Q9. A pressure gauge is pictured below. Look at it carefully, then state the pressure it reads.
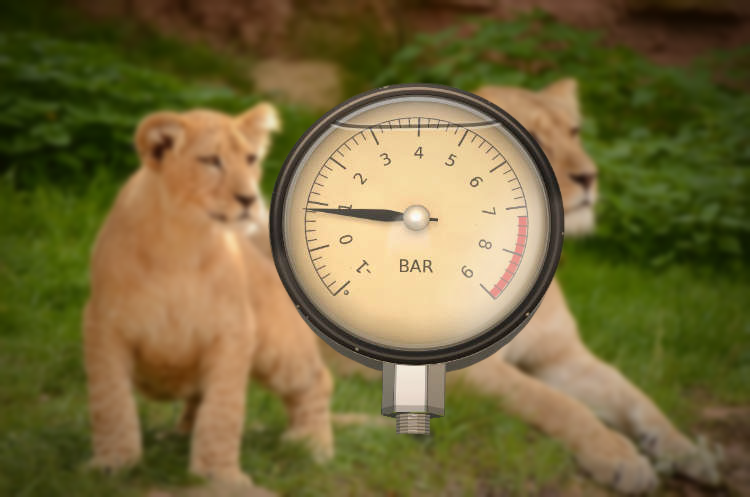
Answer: 0.8 bar
